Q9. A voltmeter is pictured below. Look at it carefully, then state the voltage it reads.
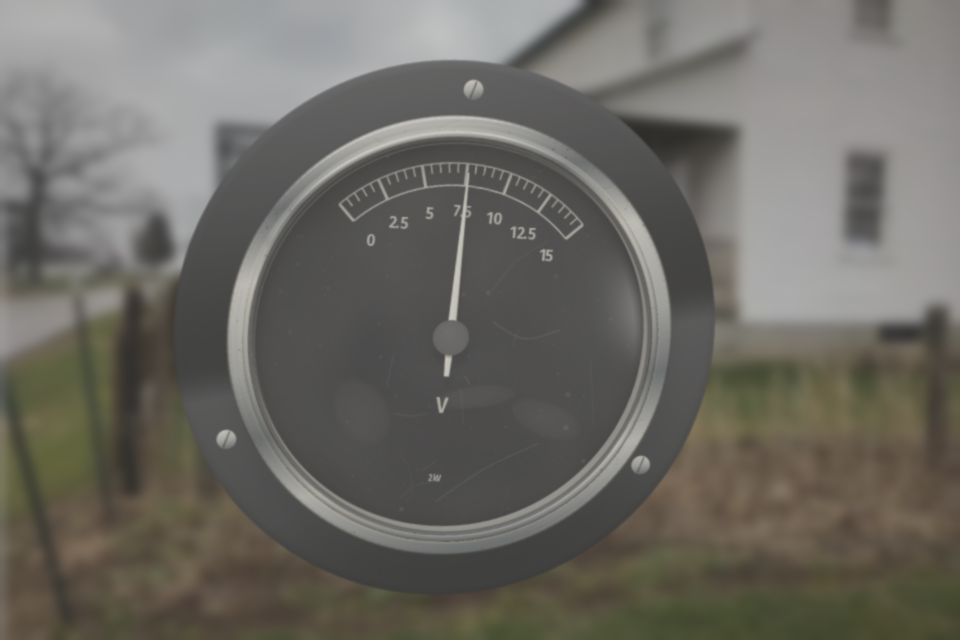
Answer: 7.5 V
